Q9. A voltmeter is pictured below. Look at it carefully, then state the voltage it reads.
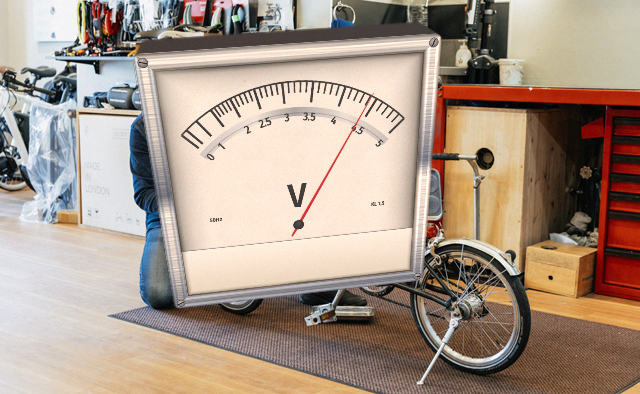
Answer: 4.4 V
